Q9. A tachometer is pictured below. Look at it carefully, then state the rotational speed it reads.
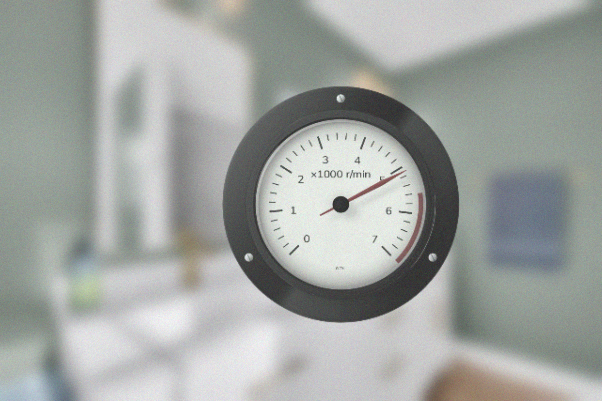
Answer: 5100 rpm
